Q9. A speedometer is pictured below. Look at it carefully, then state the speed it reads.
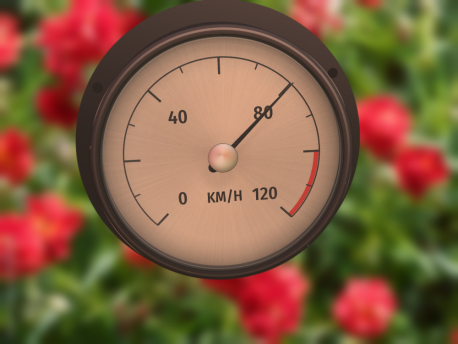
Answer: 80 km/h
